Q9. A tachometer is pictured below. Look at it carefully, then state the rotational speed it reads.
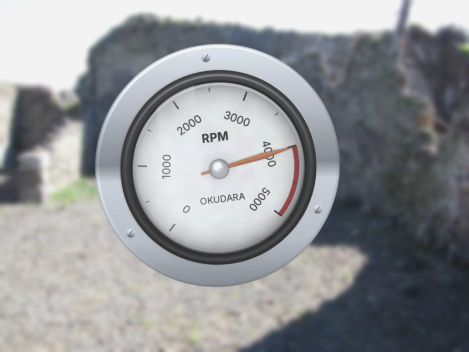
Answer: 4000 rpm
